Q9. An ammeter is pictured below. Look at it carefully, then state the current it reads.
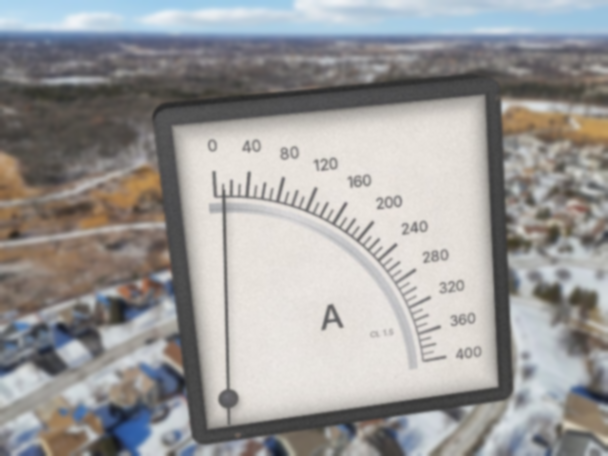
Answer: 10 A
